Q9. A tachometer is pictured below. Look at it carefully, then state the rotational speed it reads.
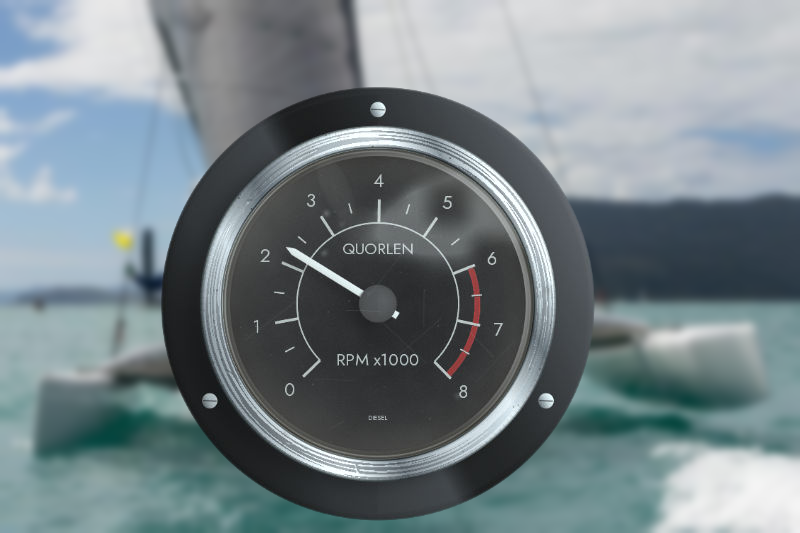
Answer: 2250 rpm
